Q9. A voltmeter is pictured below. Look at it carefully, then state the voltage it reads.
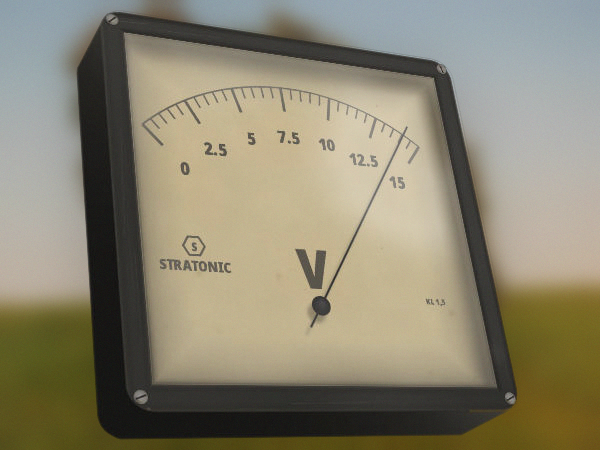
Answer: 14 V
